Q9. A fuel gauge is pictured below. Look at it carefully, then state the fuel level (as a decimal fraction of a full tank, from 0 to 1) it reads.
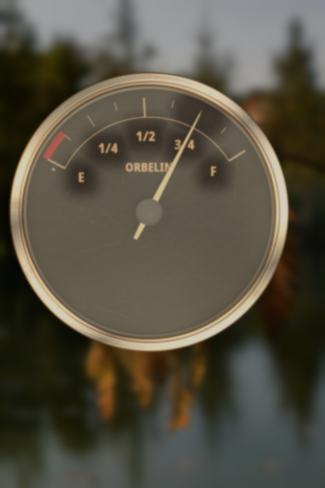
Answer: 0.75
